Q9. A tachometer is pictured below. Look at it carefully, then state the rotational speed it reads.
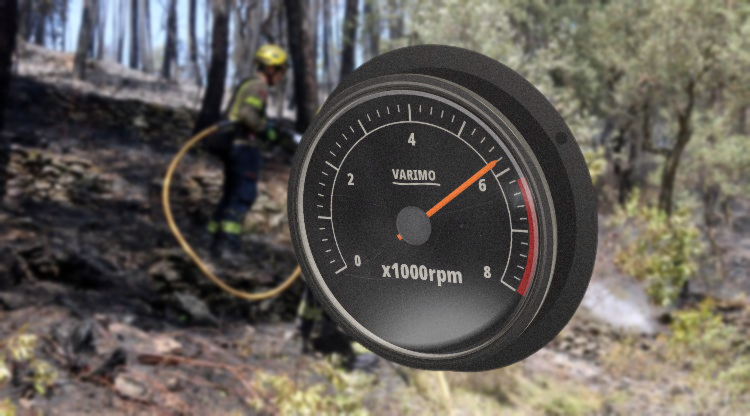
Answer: 5800 rpm
